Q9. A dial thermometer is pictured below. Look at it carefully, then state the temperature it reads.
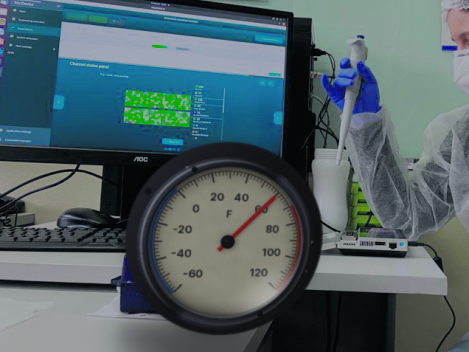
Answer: 60 °F
